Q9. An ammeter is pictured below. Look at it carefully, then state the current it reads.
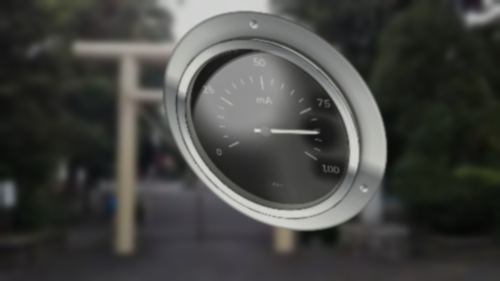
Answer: 85 mA
